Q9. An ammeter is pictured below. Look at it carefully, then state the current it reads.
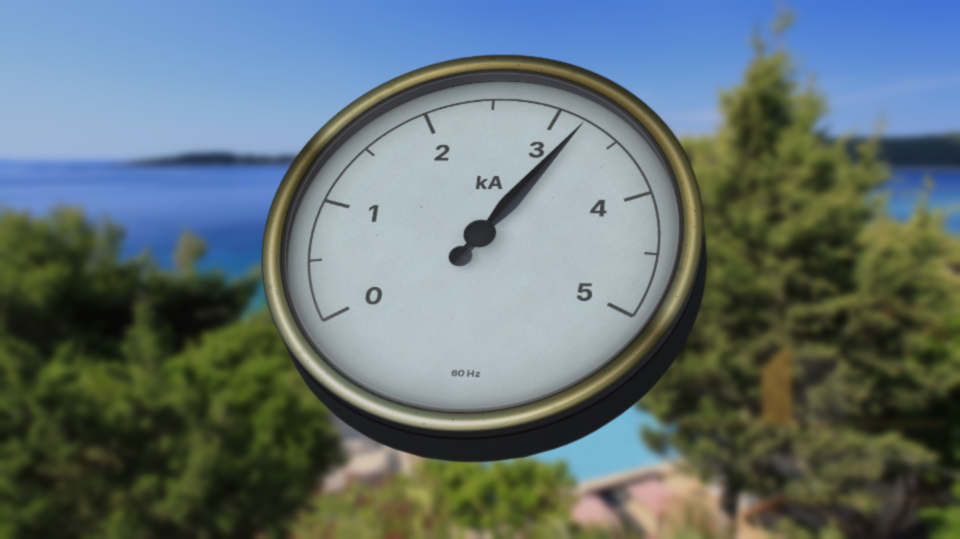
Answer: 3.25 kA
